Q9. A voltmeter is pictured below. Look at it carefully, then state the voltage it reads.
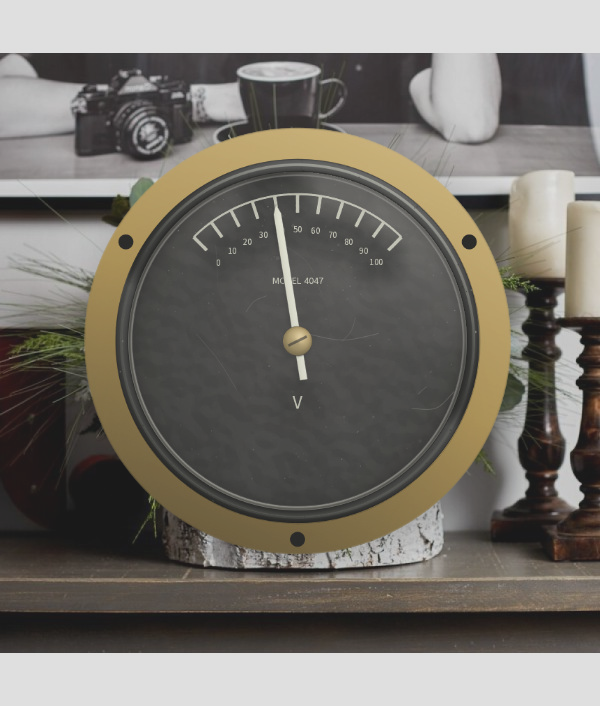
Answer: 40 V
